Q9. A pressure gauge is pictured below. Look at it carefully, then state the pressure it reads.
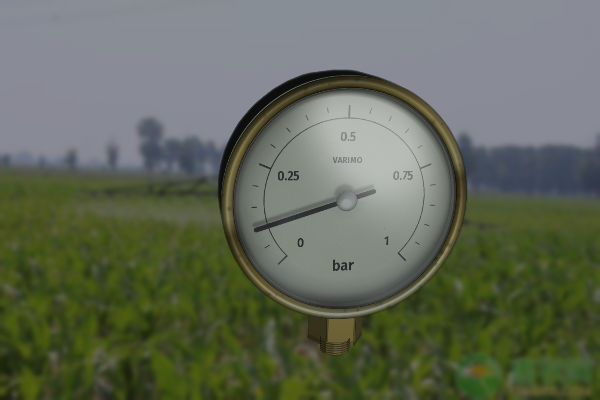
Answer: 0.1 bar
